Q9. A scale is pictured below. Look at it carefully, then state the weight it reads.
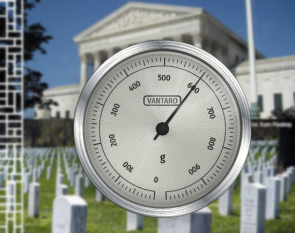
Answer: 600 g
